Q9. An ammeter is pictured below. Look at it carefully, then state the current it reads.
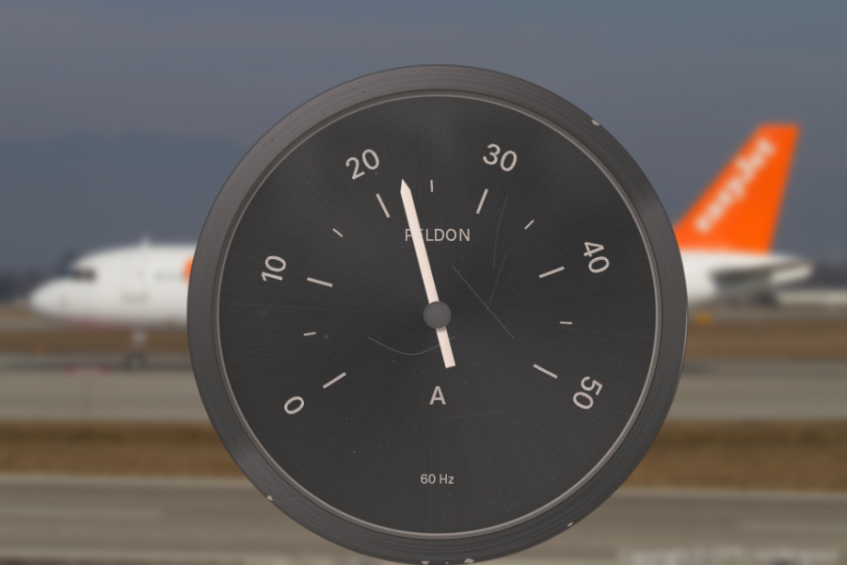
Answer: 22.5 A
